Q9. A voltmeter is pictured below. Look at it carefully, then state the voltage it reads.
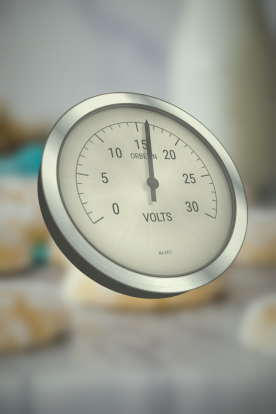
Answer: 16 V
